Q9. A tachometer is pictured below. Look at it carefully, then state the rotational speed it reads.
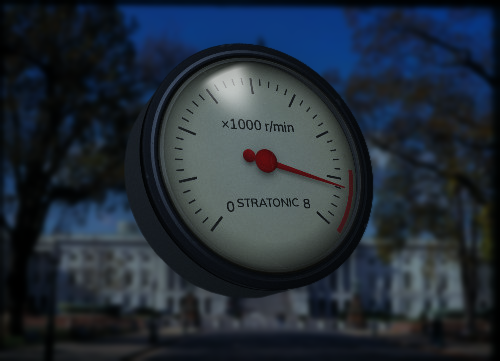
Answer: 7200 rpm
